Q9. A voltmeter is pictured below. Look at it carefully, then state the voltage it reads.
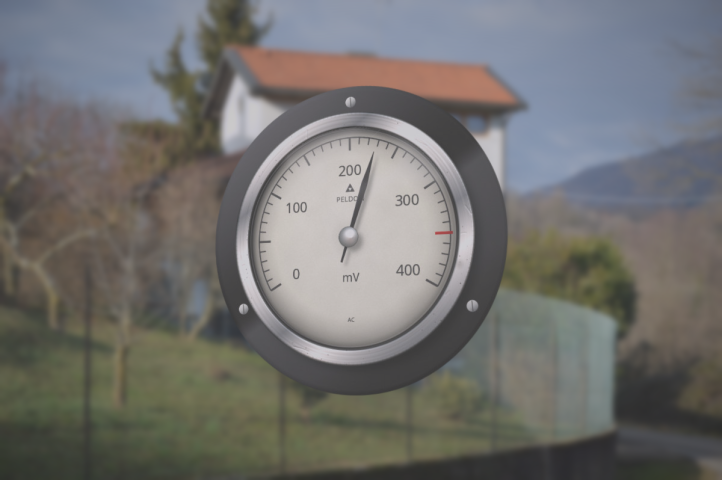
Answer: 230 mV
